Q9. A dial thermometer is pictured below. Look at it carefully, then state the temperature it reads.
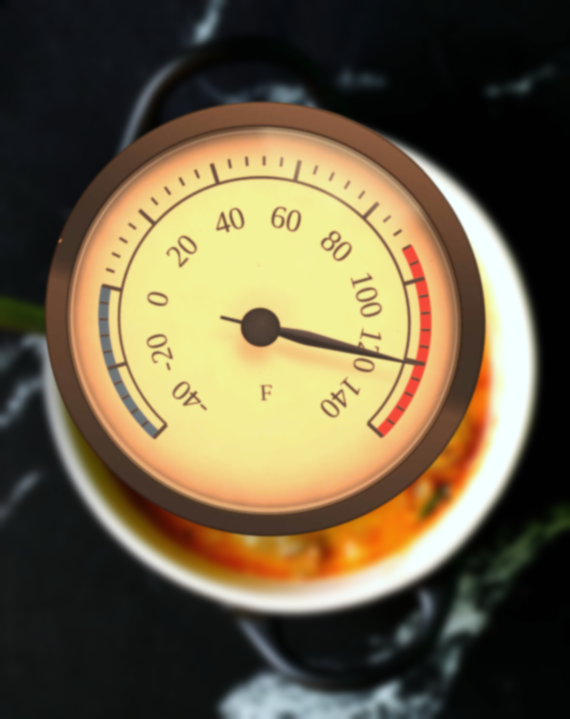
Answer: 120 °F
